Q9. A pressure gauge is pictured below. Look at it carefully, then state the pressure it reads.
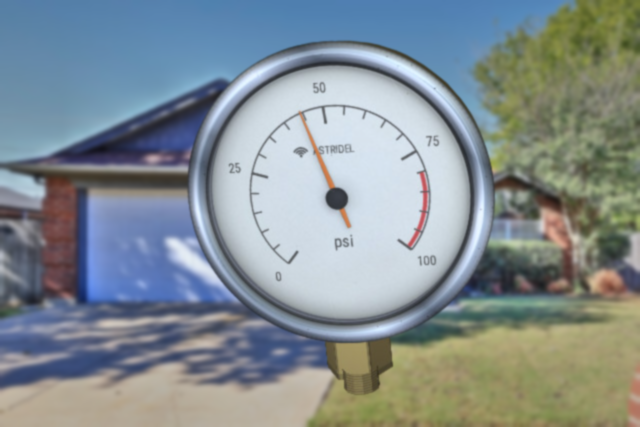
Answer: 45 psi
